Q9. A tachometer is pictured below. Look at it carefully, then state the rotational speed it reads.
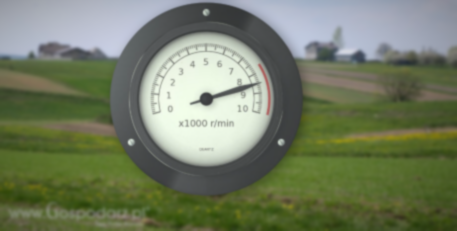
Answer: 8500 rpm
